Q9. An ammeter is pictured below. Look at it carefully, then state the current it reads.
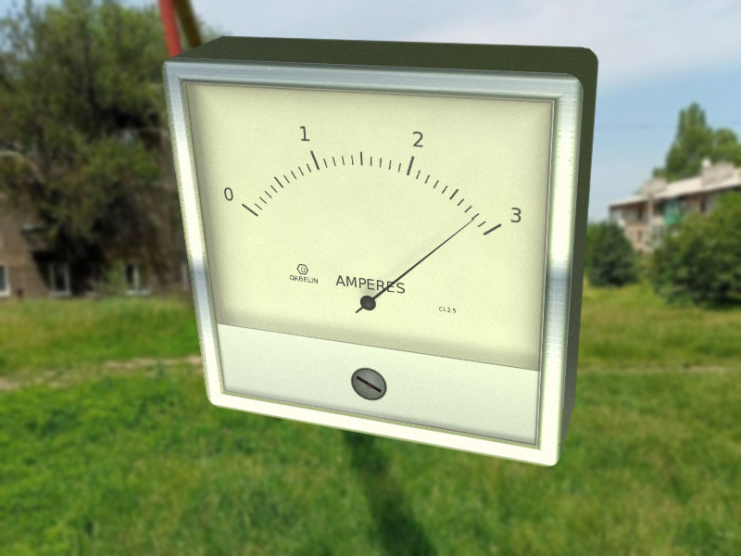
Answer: 2.8 A
